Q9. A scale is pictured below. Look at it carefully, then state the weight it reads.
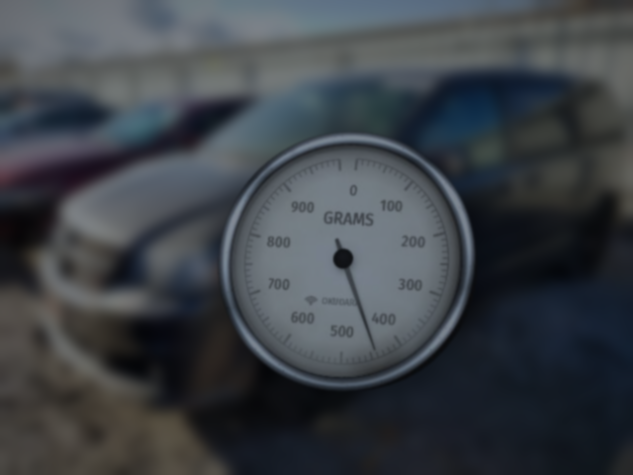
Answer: 440 g
